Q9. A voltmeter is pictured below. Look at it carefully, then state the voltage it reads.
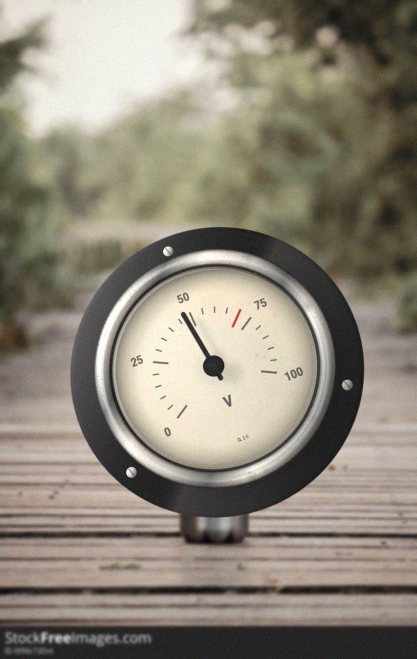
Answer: 47.5 V
